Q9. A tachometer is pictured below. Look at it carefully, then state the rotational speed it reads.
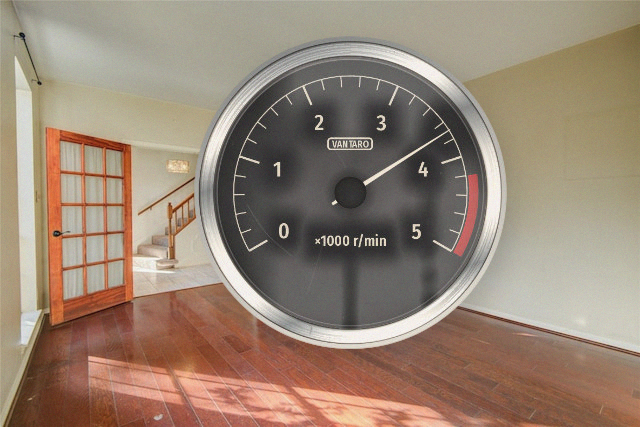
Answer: 3700 rpm
